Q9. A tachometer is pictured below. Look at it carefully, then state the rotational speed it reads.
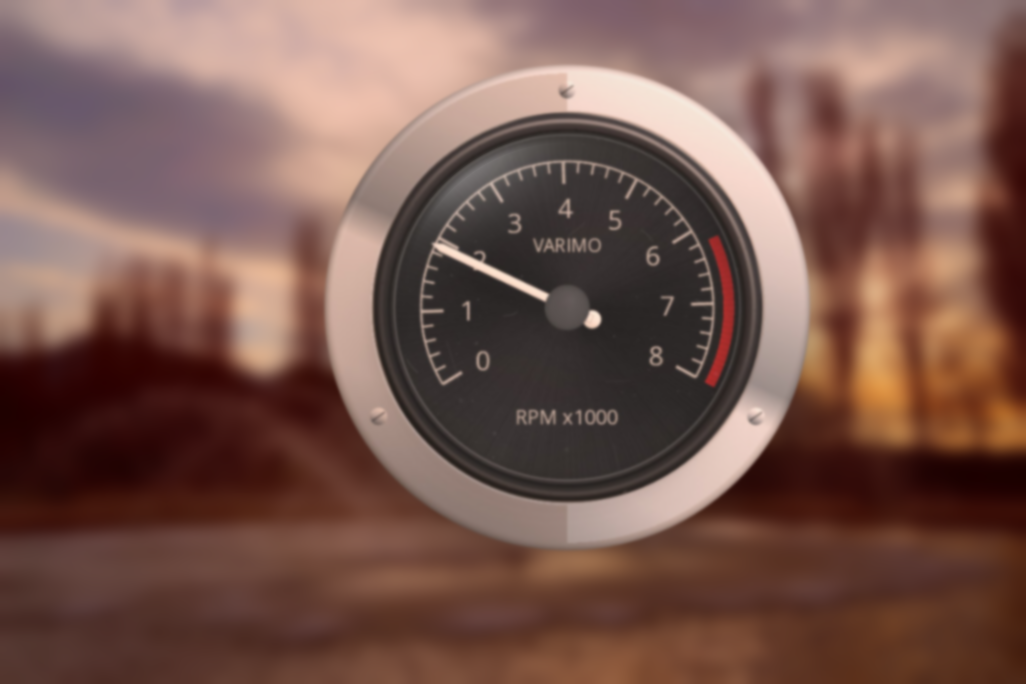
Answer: 1900 rpm
